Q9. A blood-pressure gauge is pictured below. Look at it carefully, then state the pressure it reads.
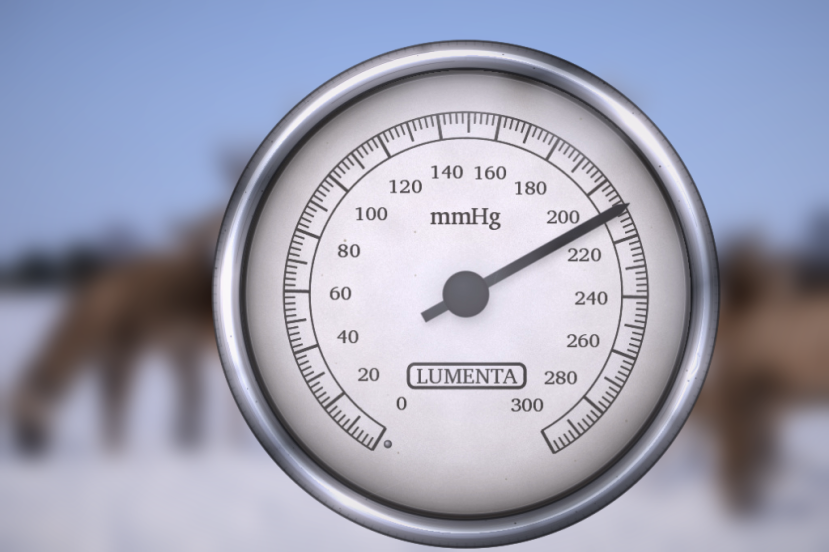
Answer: 210 mmHg
